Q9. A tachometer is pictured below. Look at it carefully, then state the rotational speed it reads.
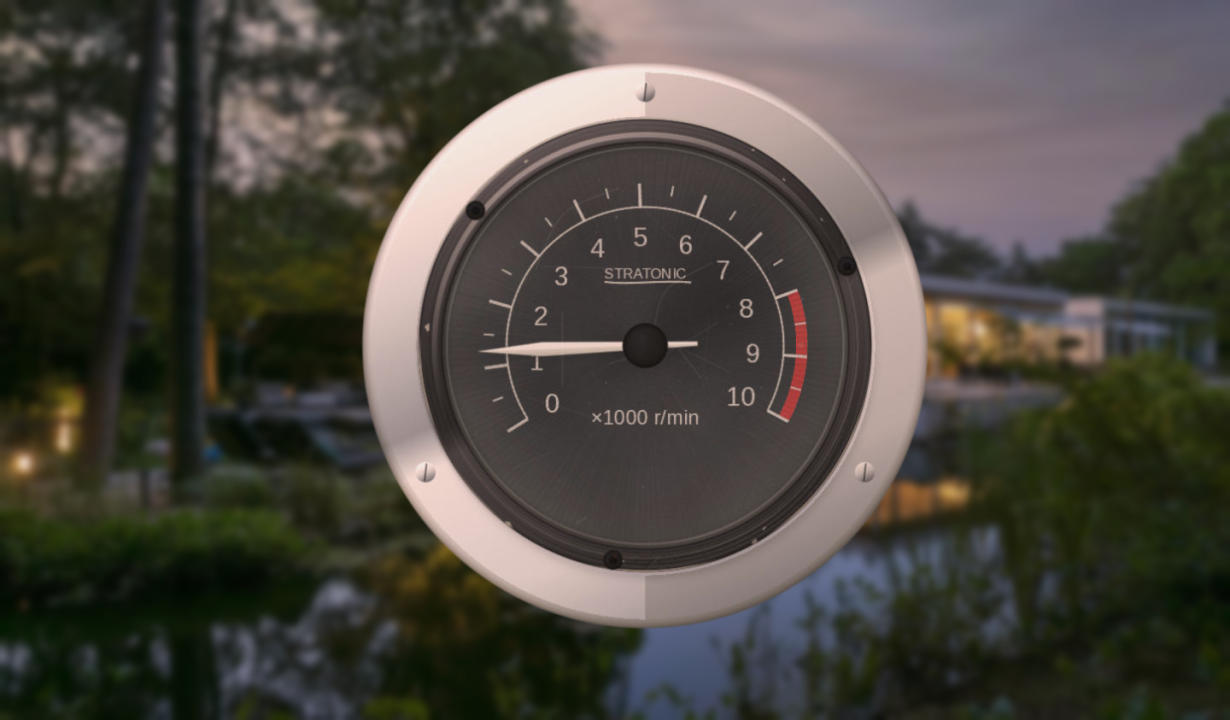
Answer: 1250 rpm
